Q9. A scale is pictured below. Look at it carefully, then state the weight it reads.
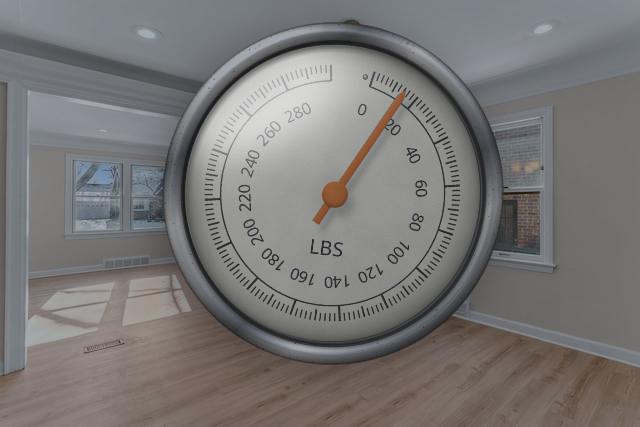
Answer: 14 lb
